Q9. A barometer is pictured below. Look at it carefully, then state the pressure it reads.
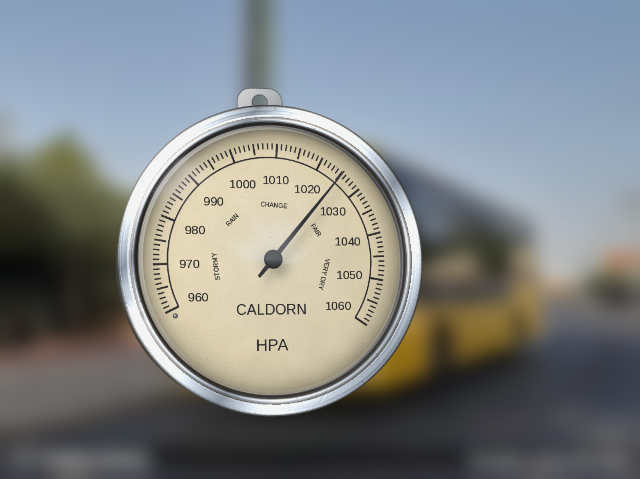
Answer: 1025 hPa
